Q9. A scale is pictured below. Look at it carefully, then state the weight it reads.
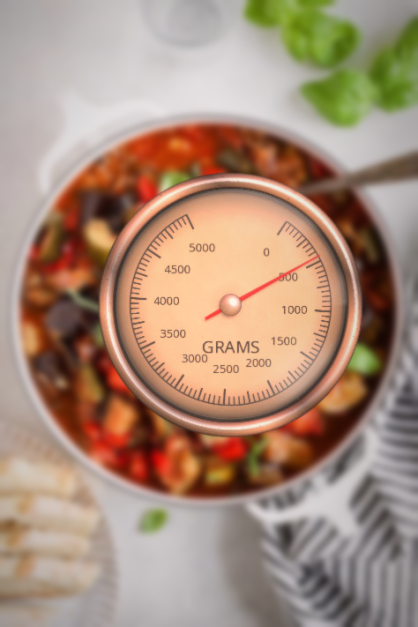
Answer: 450 g
